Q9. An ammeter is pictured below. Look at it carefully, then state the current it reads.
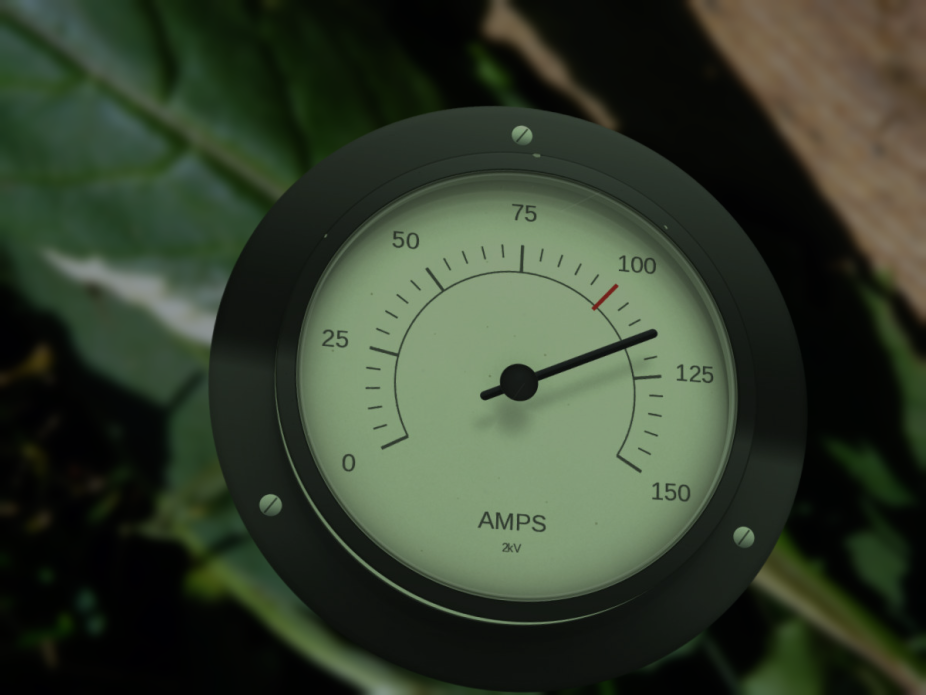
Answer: 115 A
